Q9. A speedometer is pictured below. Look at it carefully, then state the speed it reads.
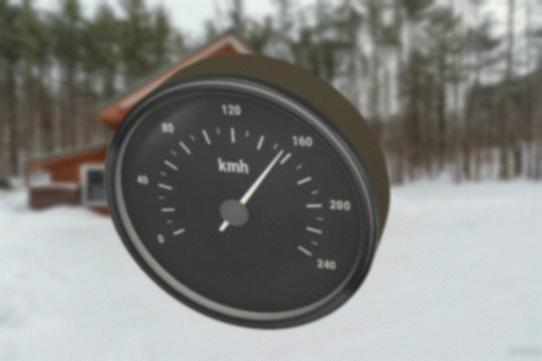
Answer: 155 km/h
